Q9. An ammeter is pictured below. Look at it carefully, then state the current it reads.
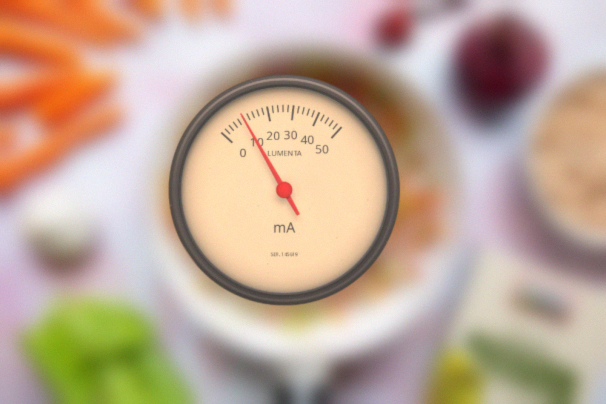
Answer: 10 mA
